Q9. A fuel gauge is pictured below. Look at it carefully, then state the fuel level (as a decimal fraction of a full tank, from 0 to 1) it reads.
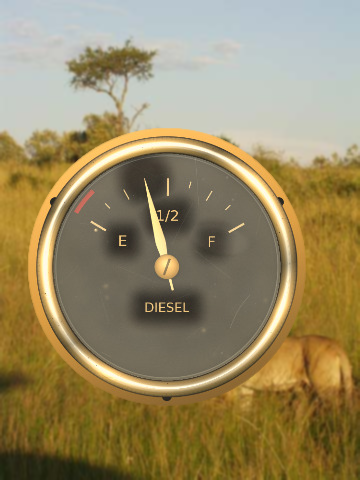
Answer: 0.375
